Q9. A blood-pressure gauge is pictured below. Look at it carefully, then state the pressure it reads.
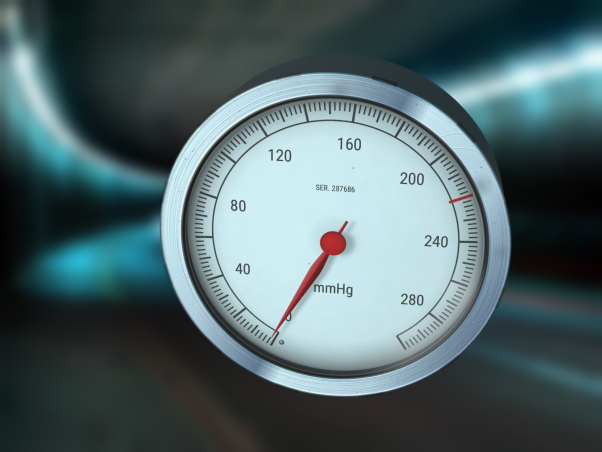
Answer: 2 mmHg
